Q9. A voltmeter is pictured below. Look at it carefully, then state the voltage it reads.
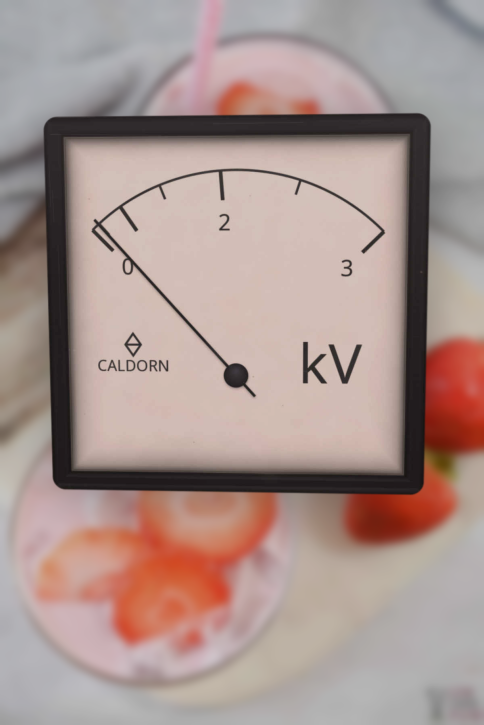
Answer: 0.5 kV
